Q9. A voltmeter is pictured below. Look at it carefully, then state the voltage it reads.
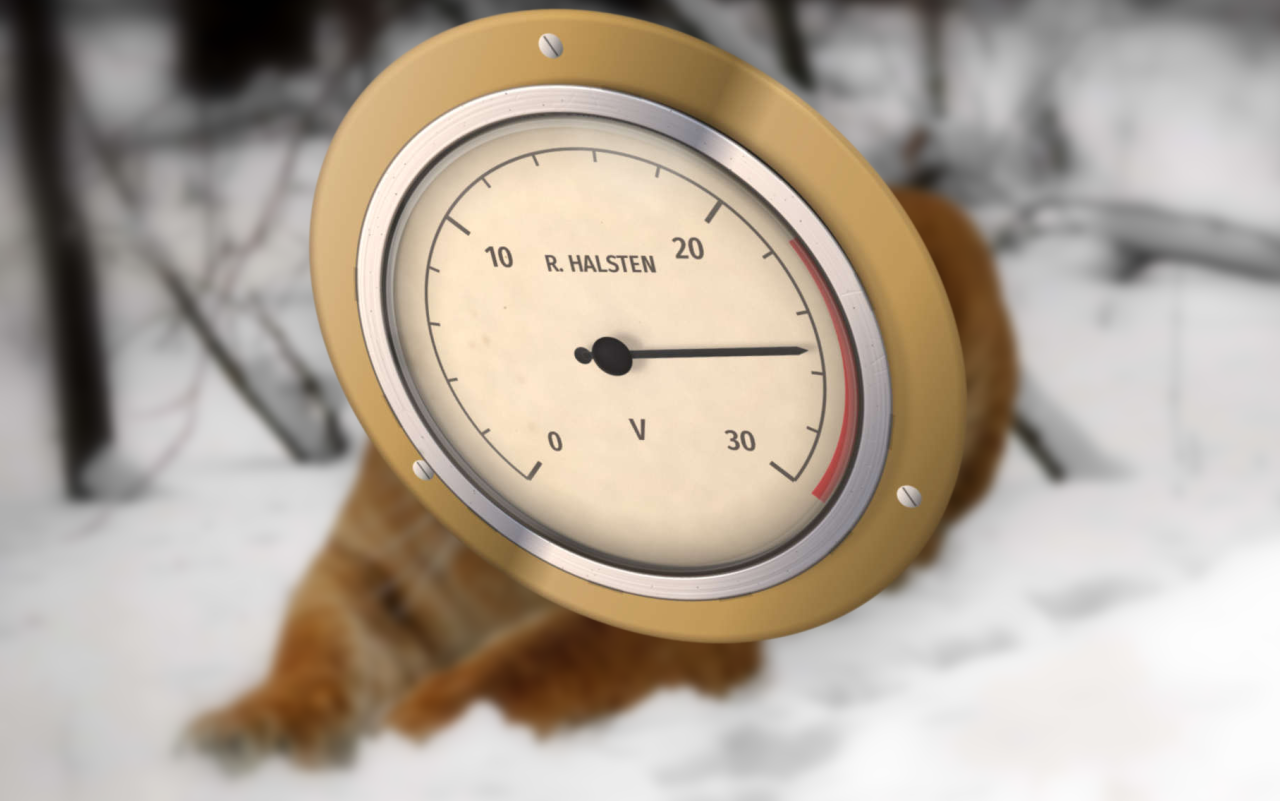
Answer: 25 V
